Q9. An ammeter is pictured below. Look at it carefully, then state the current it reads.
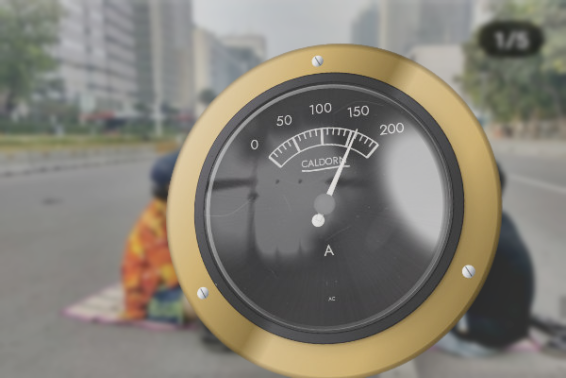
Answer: 160 A
